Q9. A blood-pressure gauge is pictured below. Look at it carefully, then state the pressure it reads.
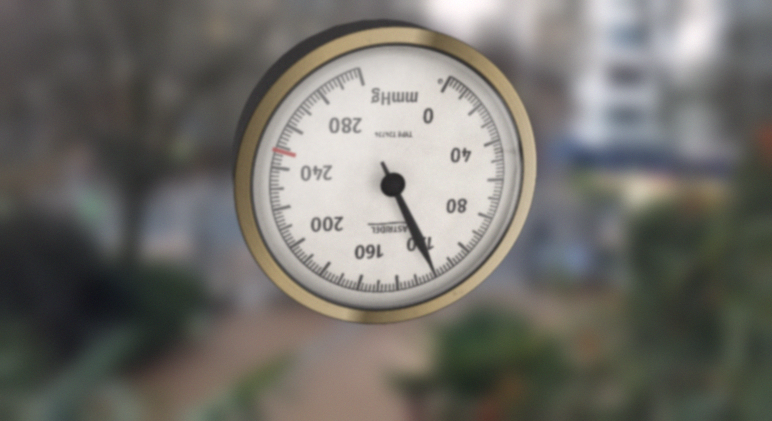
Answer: 120 mmHg
